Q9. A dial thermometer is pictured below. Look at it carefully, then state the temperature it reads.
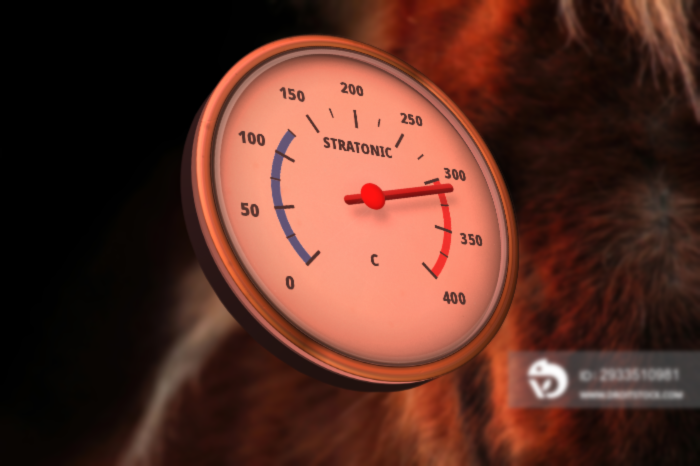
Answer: 312.5 °C
